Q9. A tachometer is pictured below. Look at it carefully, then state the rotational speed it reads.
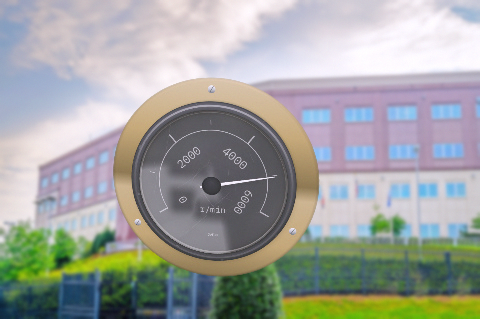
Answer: 5000 rpm
